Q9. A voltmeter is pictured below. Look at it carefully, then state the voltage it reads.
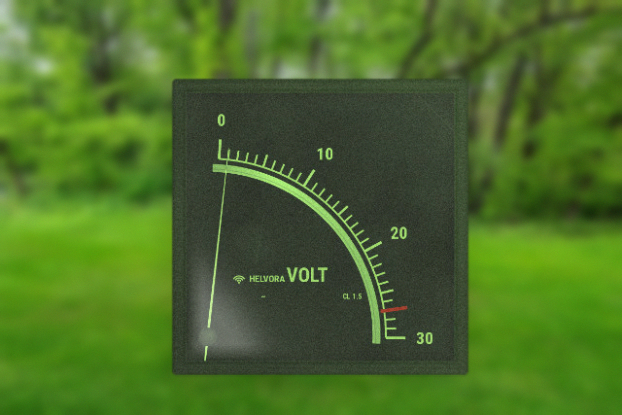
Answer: 1 V
